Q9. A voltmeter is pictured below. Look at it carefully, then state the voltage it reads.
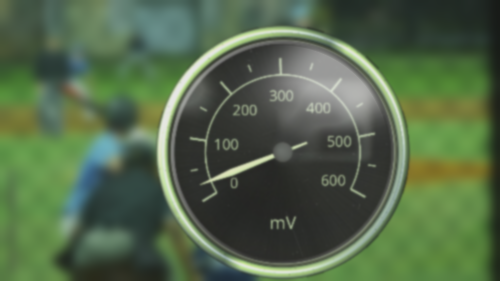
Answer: 25 mV
